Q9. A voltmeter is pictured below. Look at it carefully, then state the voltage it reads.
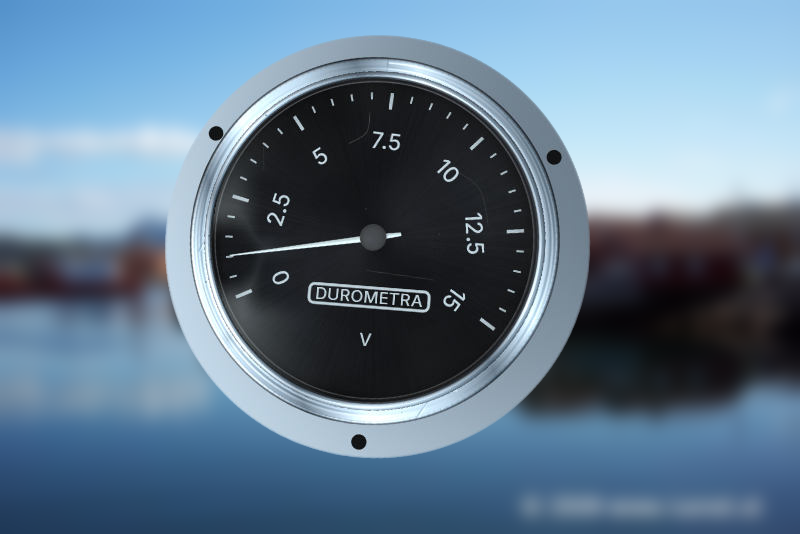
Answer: 1 V
